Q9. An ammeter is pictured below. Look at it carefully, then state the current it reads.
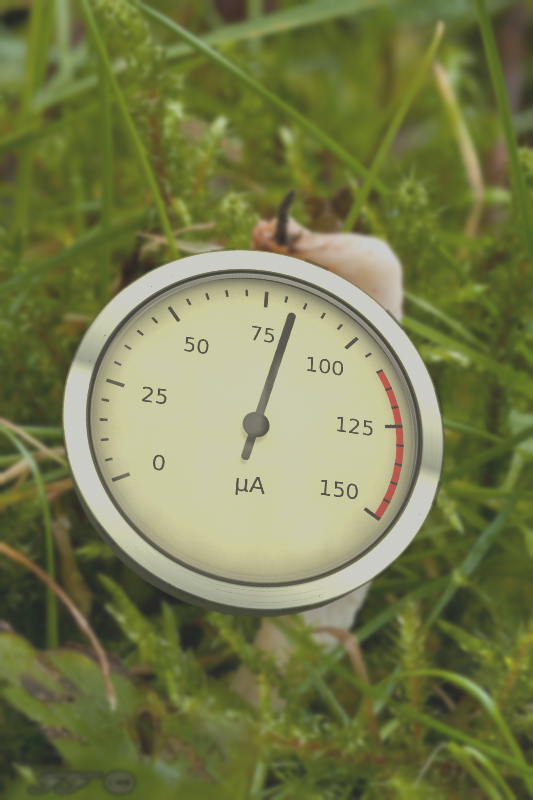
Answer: 82.5 µA
